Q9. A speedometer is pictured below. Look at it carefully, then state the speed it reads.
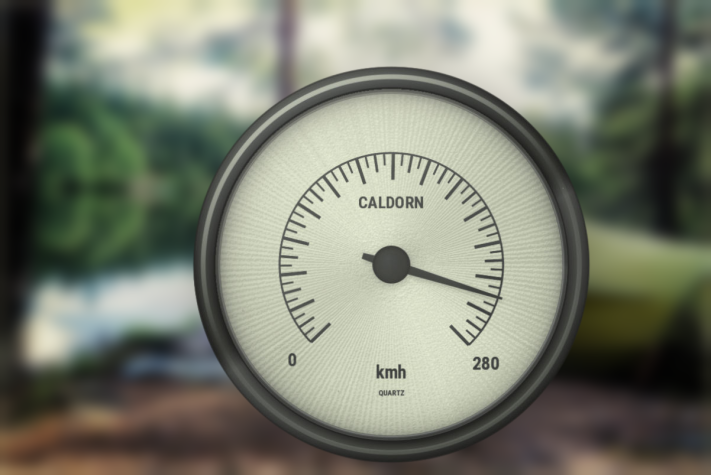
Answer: 250 km/h
